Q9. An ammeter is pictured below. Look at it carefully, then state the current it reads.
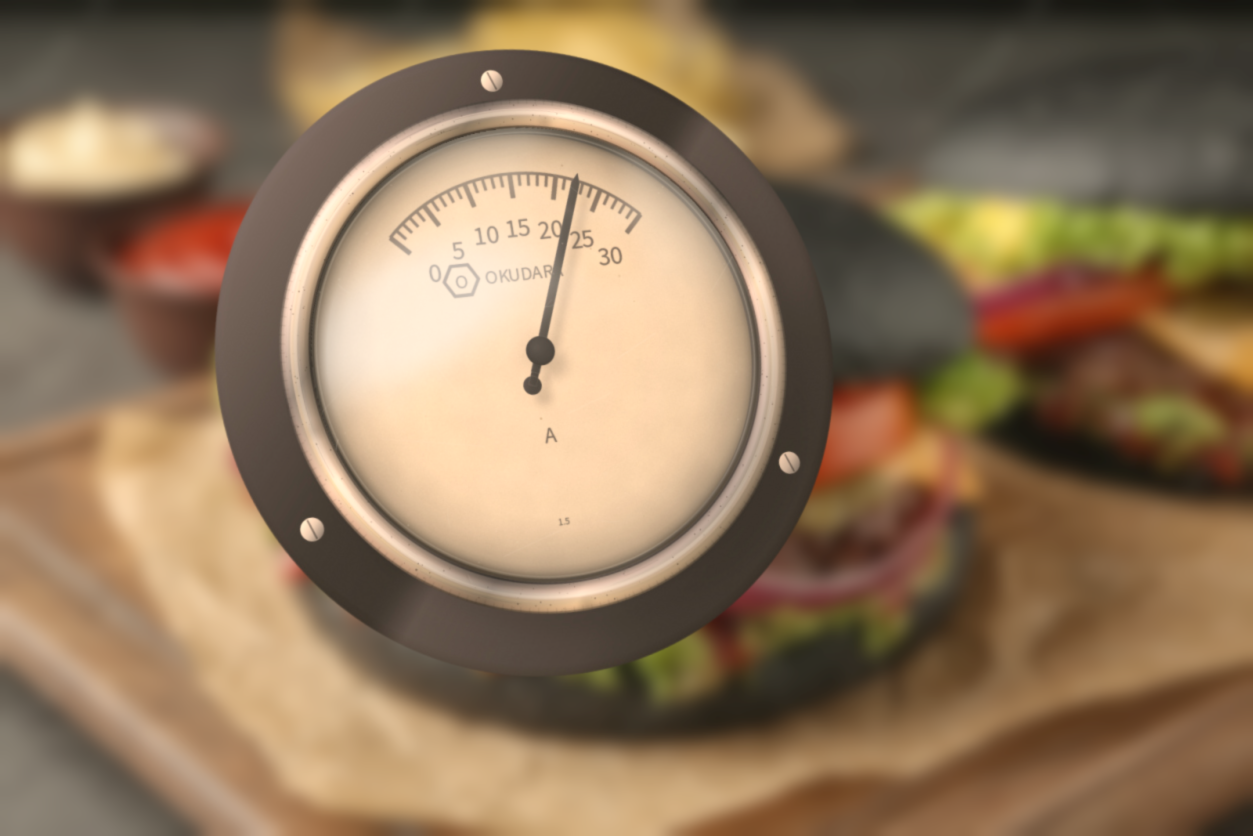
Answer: 22 A
